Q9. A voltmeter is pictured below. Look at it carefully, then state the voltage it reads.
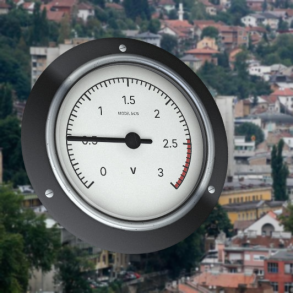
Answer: 0.5 V
